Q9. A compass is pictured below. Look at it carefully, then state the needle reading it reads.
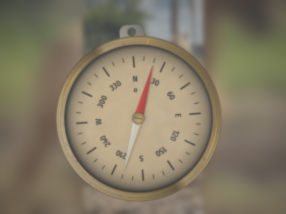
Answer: 20 °
